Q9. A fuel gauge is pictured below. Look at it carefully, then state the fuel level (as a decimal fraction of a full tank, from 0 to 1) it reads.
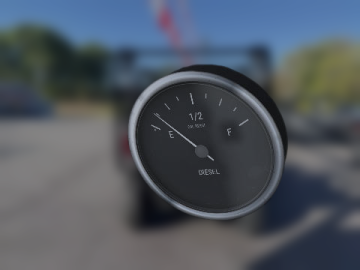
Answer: 0.125
